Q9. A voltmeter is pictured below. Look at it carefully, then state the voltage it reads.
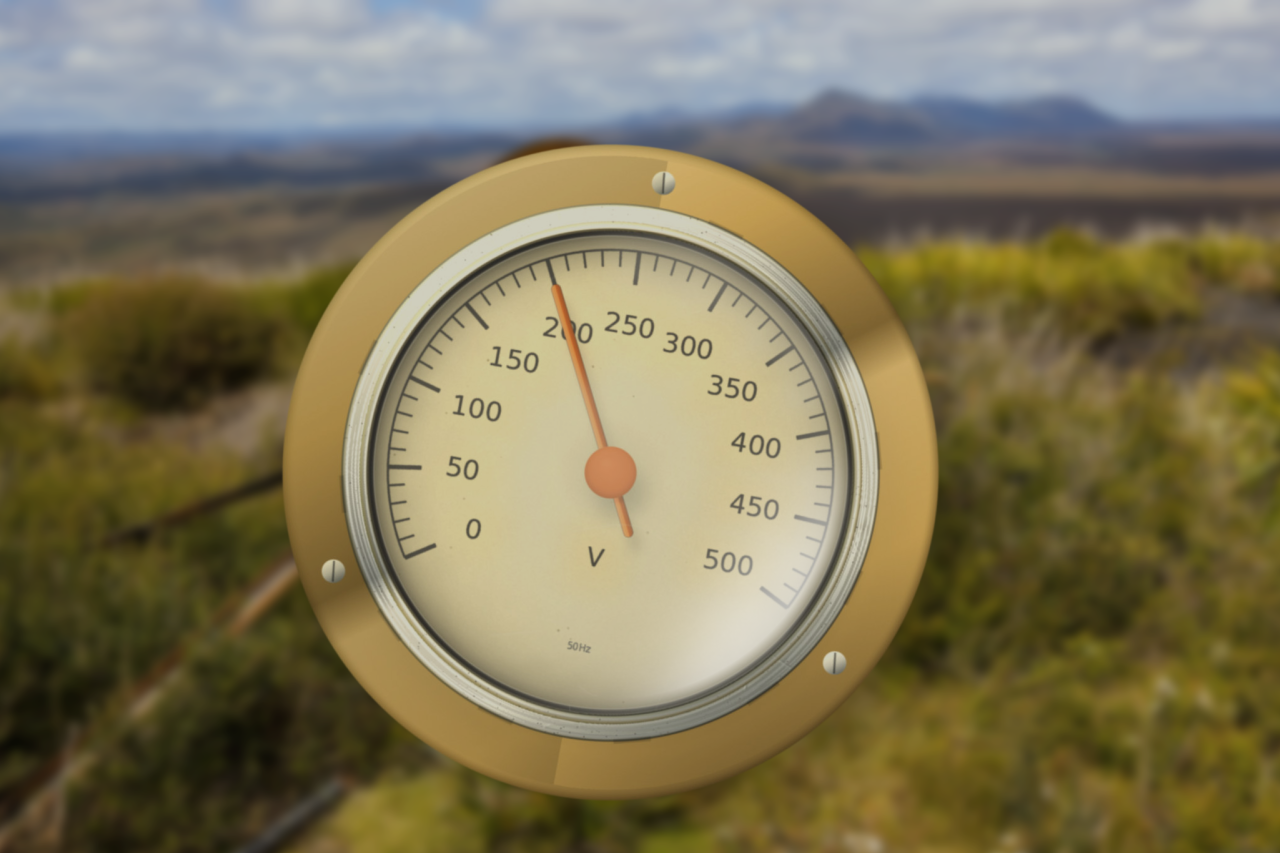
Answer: 200 V
